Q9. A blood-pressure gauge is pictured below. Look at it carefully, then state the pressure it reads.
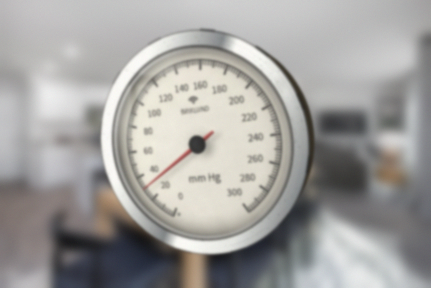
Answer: 30 mmHg
